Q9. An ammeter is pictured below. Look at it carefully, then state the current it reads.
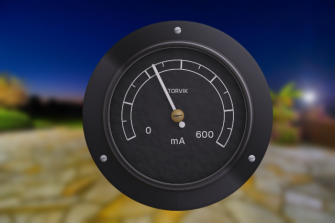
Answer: 225 mA
